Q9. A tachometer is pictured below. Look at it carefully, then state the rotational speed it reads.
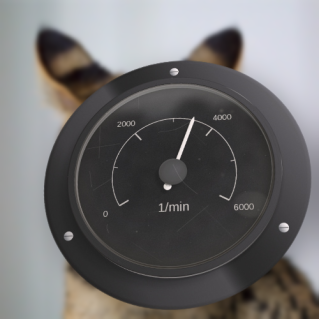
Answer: 3500 rpm
